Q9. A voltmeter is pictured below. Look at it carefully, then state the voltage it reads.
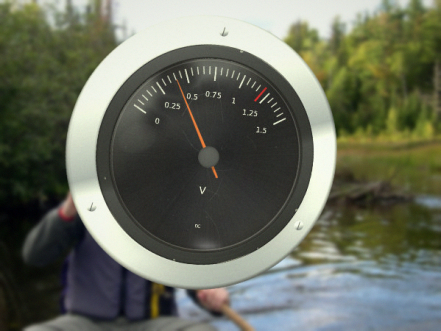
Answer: 0.4 V
